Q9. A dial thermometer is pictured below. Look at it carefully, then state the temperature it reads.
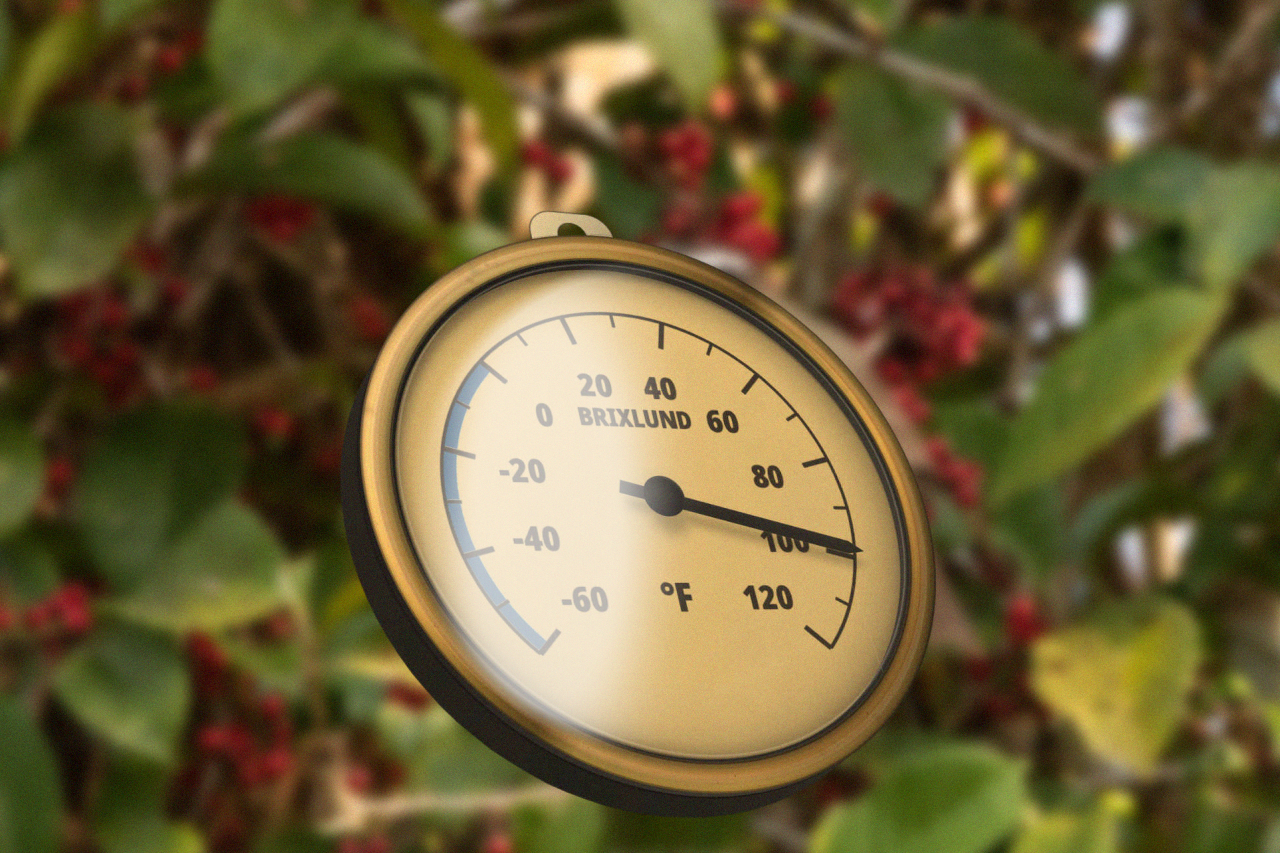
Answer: 100 °F
